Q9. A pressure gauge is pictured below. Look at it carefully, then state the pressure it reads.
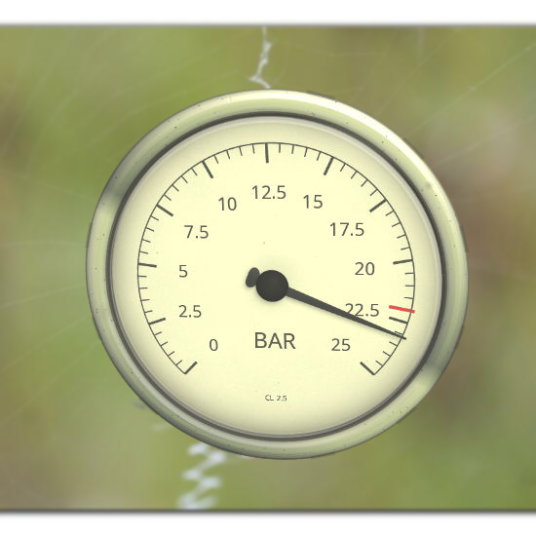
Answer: 23 bar
